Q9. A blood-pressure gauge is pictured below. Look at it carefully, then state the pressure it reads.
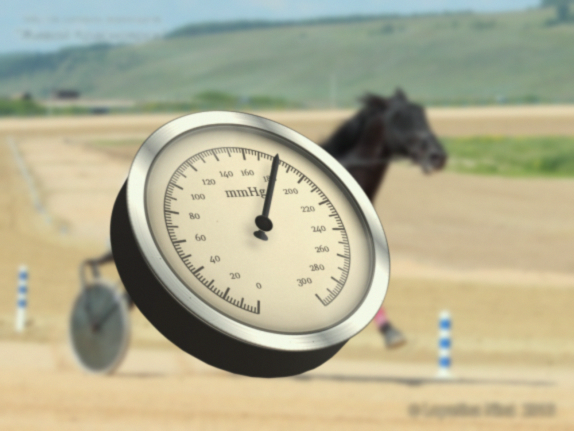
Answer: 180 mmHg
